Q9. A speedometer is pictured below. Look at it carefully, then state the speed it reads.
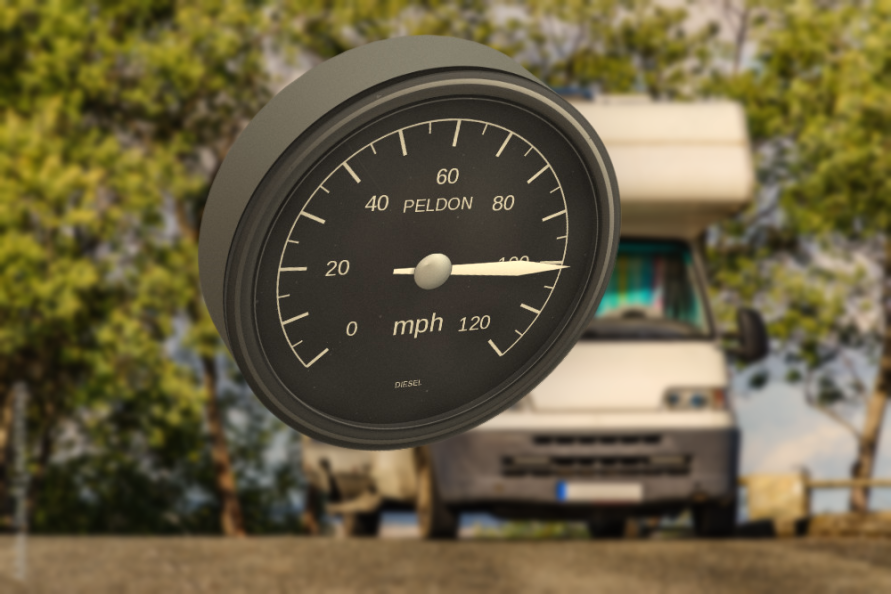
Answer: 100 mph
